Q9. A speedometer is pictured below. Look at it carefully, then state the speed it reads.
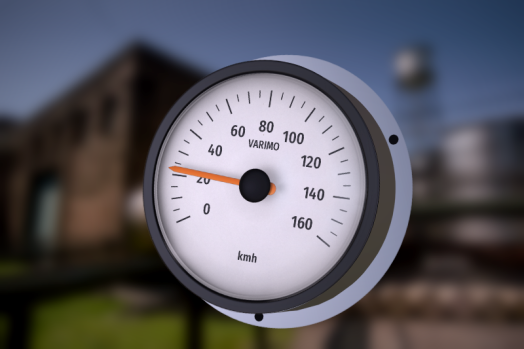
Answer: 22.5 km/h
